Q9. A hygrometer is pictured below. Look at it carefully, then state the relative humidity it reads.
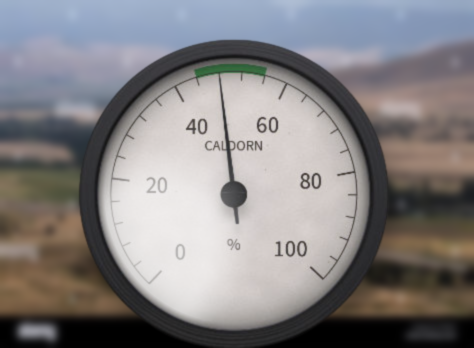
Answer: 48 %
